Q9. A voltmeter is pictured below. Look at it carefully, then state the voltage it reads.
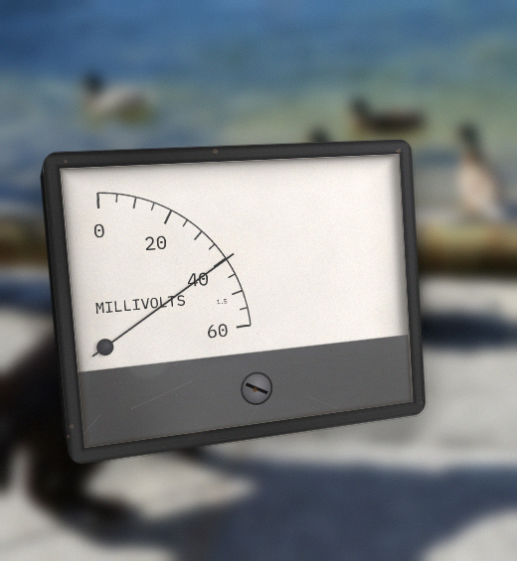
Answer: 40 mV
